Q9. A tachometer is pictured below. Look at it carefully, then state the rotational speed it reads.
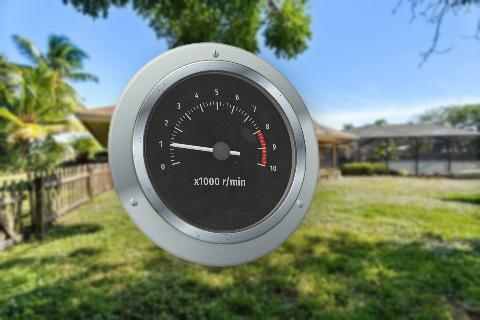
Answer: 1000 rpm
